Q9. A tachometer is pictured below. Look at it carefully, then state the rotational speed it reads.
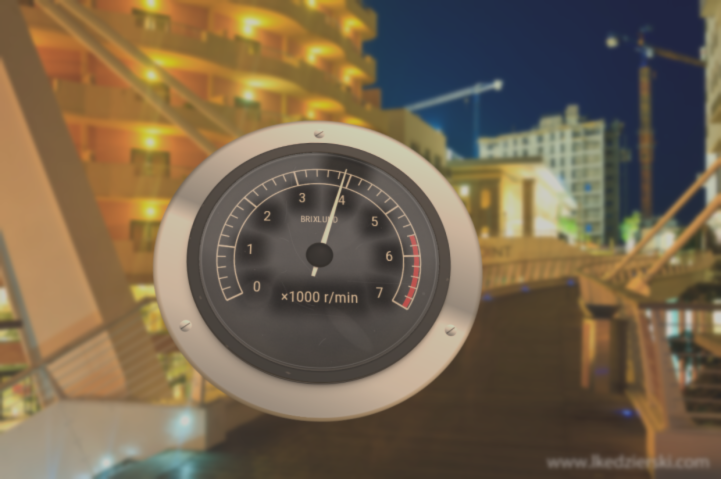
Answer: 3900 rpm
